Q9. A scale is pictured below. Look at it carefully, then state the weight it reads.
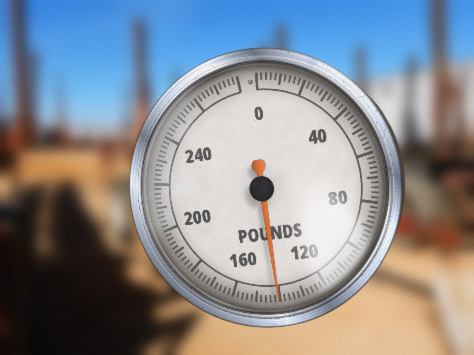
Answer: 140 lb
